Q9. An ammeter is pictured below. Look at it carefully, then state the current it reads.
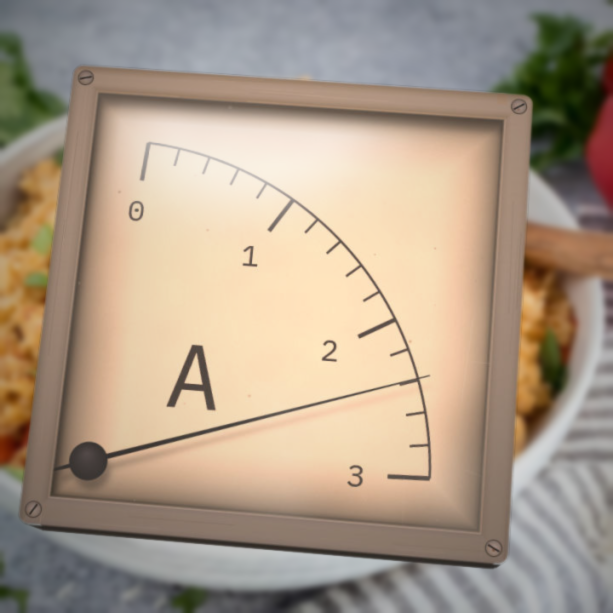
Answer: 2.4 A
